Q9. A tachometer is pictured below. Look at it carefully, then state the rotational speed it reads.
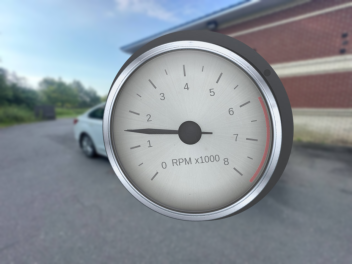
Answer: 1500 rpm
